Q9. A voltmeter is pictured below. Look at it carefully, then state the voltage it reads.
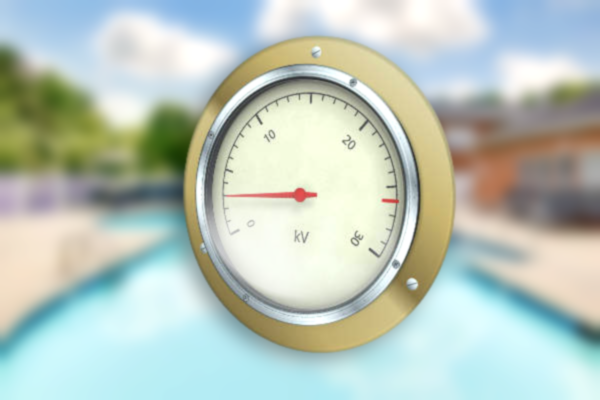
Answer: 3 kV
